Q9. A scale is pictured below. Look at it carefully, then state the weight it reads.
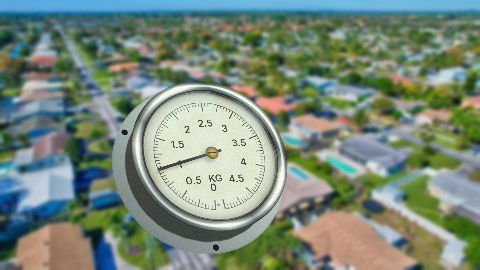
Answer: 1 kg
